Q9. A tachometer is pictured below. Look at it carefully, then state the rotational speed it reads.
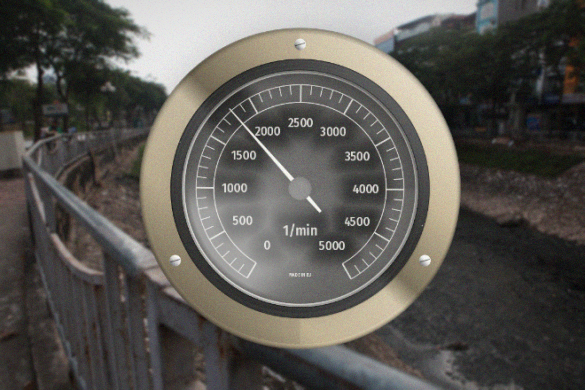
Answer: 1800 rpm
